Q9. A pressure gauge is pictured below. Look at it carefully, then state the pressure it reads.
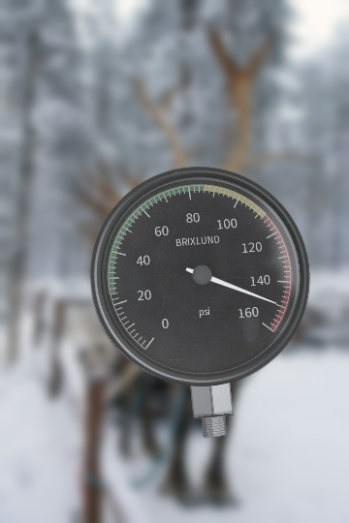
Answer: 150 psi
